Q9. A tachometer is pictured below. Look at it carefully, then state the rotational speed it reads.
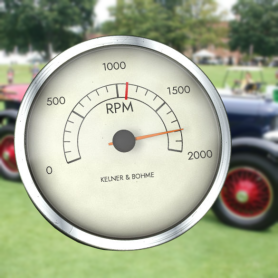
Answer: 1800 rpm
